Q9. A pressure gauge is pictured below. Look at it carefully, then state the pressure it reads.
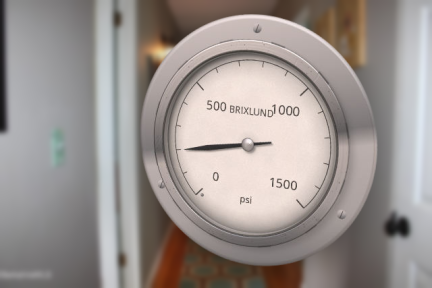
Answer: 200 psi
